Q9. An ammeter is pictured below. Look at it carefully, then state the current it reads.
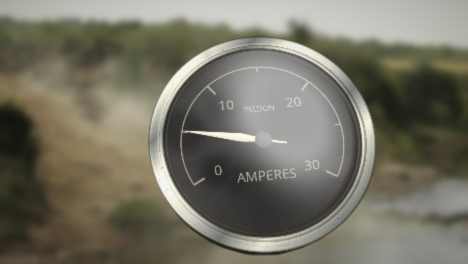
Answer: 5 A
